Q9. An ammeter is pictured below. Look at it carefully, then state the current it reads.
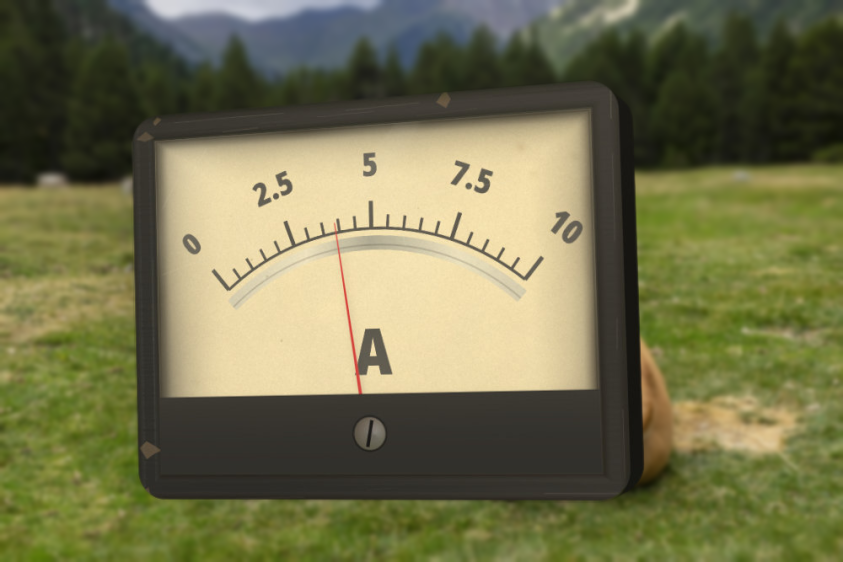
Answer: 4 A
